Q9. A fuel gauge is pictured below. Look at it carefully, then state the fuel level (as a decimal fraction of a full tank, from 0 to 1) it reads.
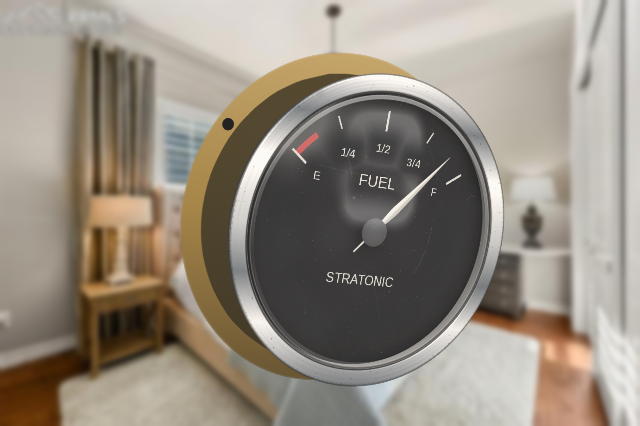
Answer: 0.875
